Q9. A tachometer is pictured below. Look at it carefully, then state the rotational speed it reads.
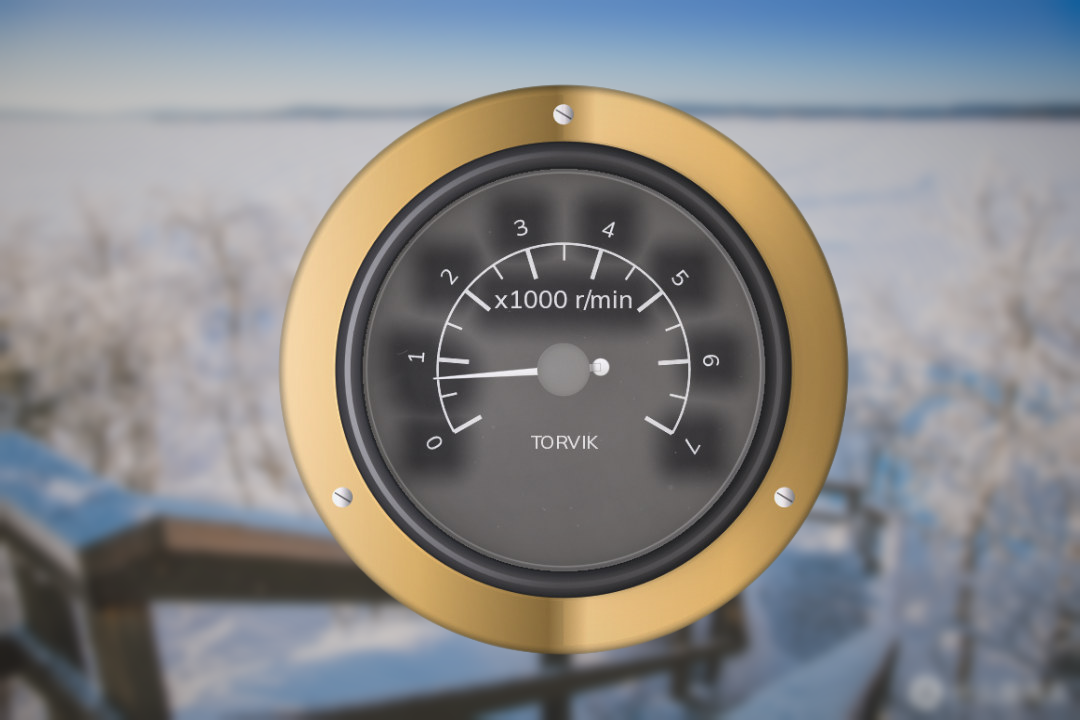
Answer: 750 rpm
